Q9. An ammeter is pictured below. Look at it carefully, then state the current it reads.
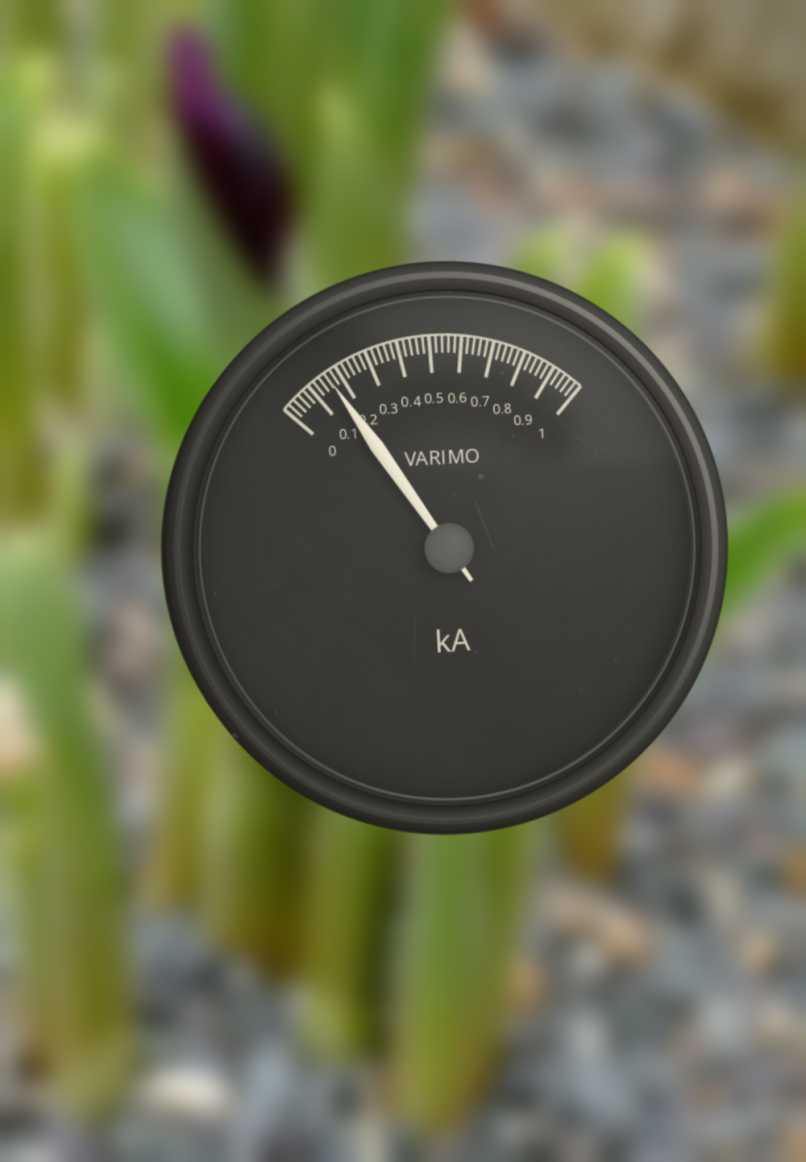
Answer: 0.16 kA
